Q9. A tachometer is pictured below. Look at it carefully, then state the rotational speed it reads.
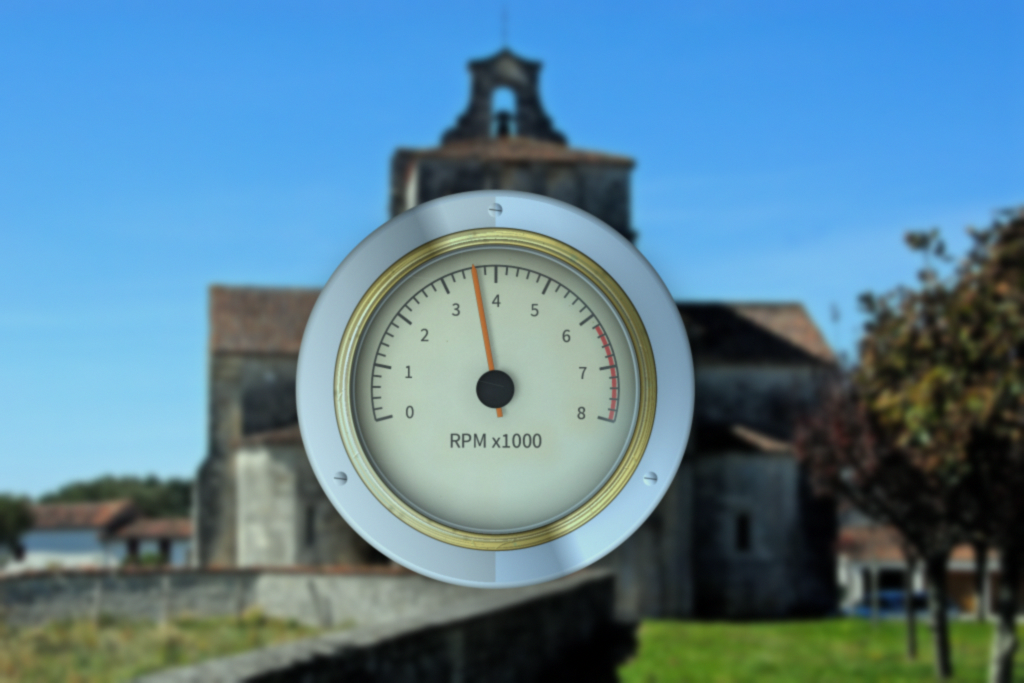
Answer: 3600 rpm
